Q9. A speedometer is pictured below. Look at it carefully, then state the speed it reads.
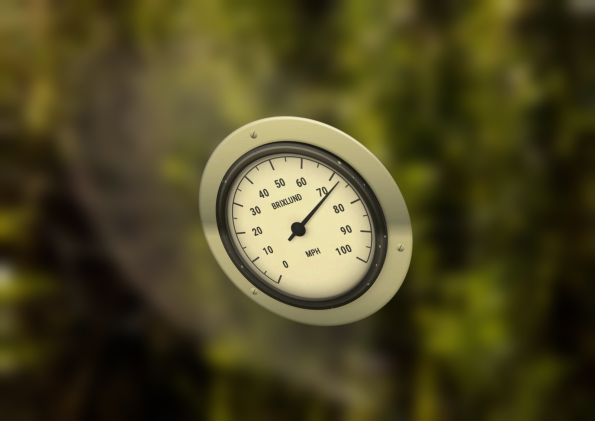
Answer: 72.5 mph
